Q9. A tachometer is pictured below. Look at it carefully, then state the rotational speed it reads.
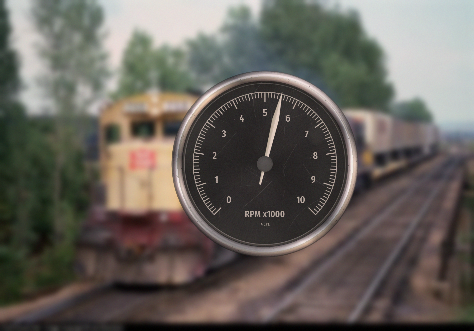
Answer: 5500 rpm
